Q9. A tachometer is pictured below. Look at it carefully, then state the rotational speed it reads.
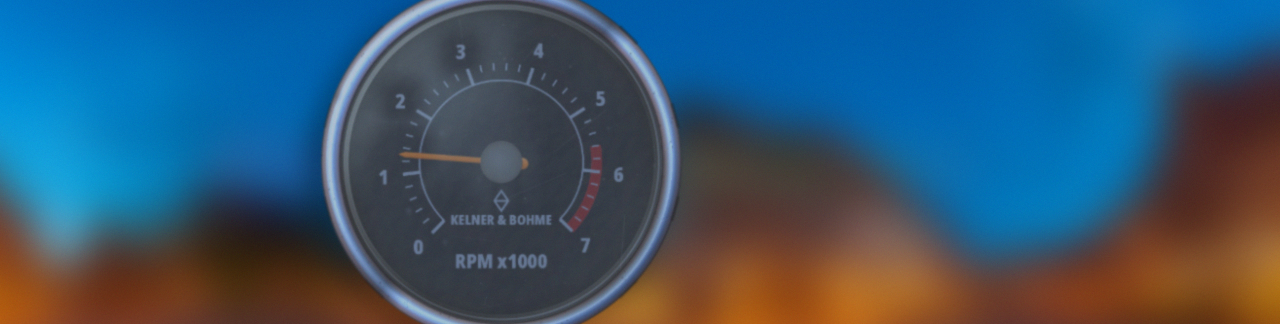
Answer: 1300 rpm
